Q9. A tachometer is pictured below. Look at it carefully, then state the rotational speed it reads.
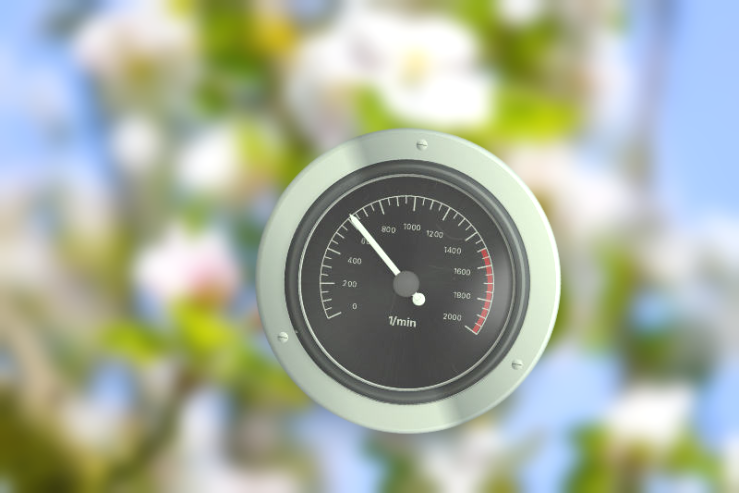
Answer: 625 rpm
